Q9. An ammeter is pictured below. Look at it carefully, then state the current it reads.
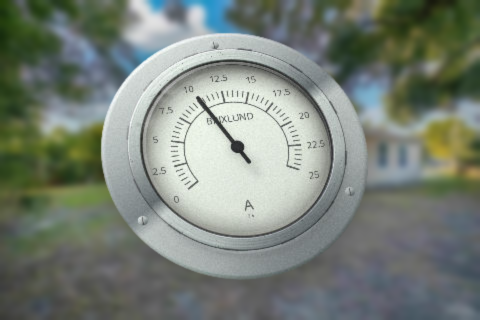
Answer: 10 A
